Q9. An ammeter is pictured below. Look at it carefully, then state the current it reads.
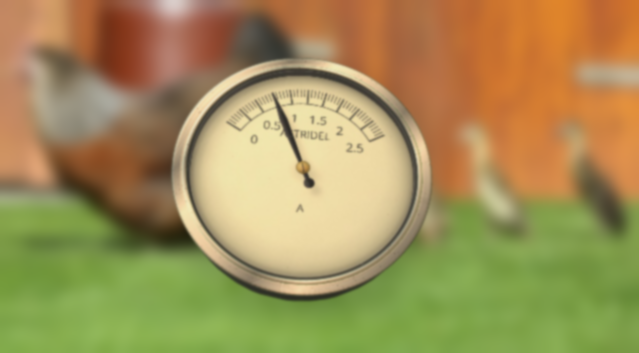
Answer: 0.75 A
